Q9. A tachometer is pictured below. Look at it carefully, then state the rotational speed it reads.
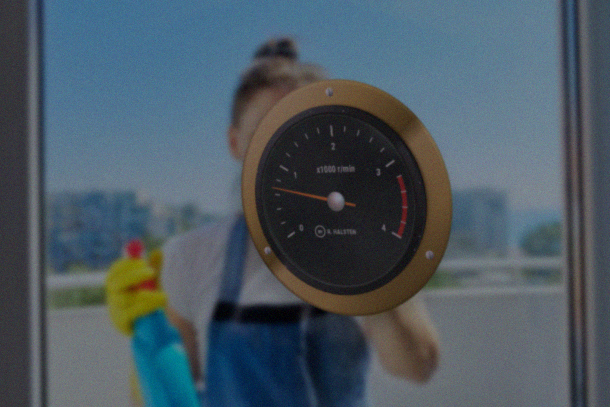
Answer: 700 rpm
